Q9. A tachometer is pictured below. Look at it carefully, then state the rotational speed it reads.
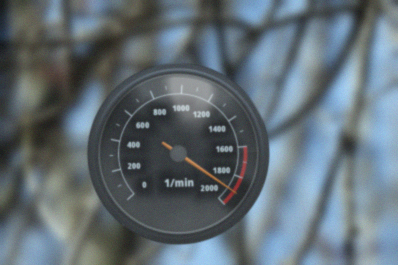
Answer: 1900 rpm
